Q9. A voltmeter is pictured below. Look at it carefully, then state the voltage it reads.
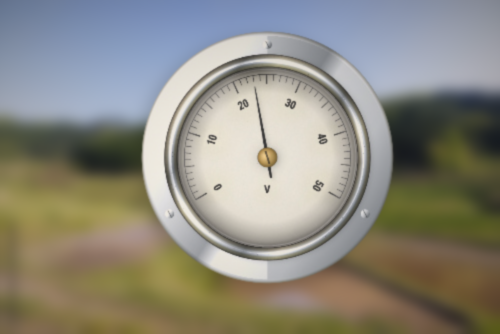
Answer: 23 V
